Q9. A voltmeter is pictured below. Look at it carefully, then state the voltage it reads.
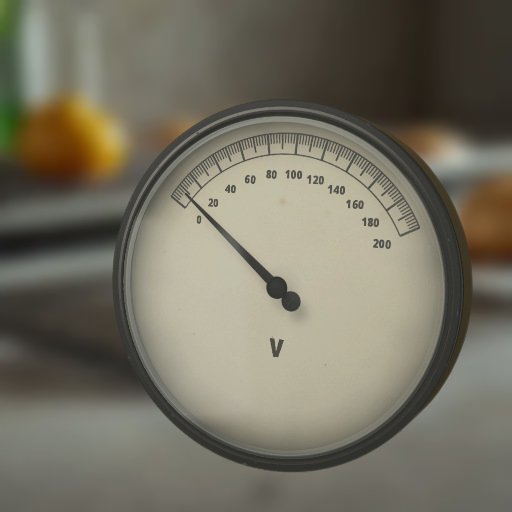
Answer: 10 V
